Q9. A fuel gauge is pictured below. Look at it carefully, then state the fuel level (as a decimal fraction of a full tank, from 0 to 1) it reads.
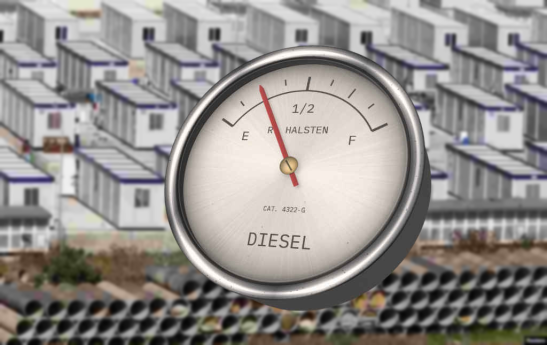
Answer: 0.25
